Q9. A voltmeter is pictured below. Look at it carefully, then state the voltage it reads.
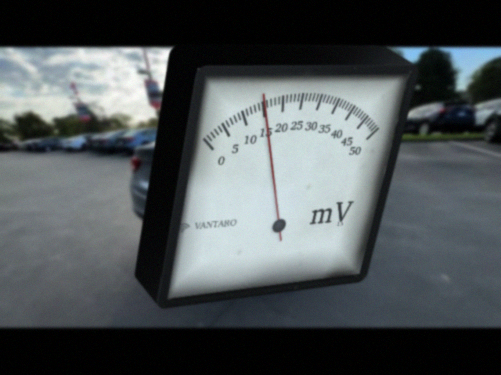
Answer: 15 mV
